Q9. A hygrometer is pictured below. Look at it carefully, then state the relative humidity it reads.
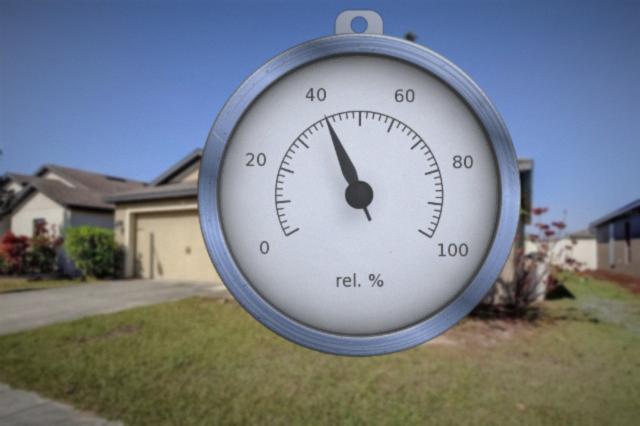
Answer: 40 %
